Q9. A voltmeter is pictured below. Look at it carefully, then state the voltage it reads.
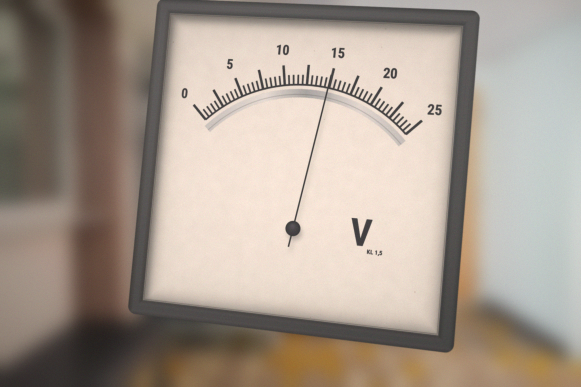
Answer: 15 V
